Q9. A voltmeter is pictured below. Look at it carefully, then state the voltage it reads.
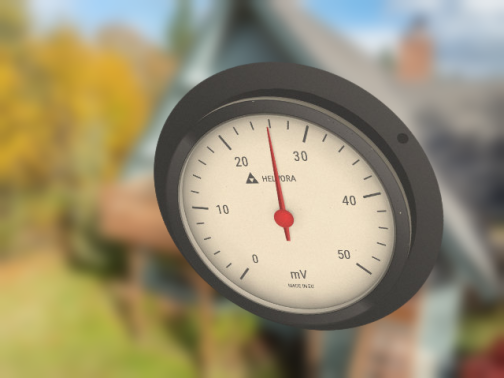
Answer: 26 mV
